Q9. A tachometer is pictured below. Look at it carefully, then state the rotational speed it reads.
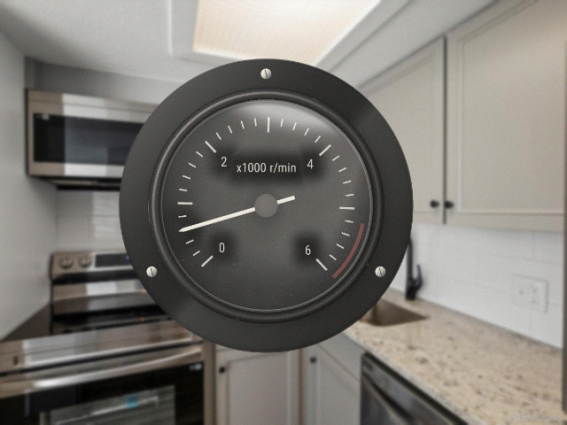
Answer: 600 rpm
